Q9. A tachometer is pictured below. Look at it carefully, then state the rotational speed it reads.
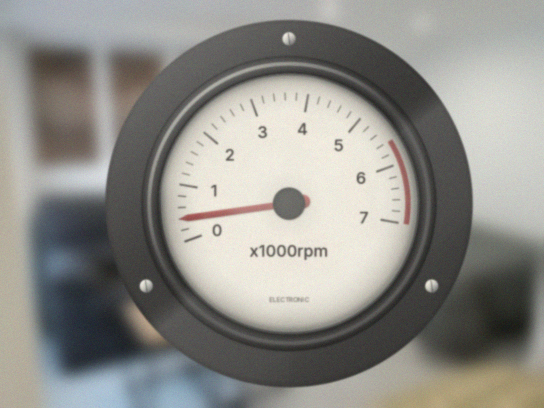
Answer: 400 rpm
